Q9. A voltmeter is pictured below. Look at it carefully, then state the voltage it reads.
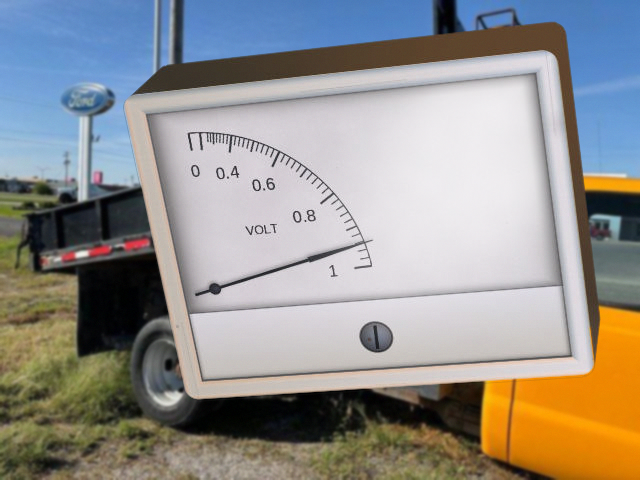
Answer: 0.94 V
